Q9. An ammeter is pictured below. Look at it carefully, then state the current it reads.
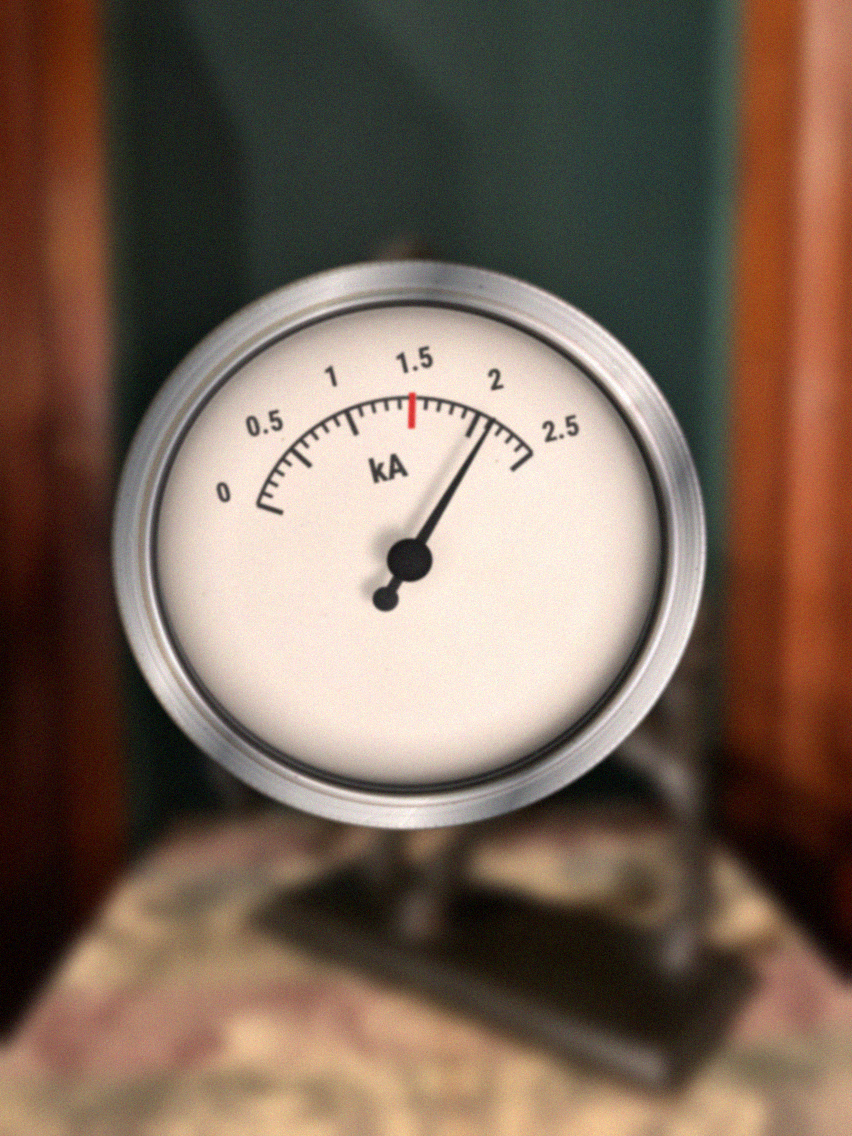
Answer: 2.1 kA
